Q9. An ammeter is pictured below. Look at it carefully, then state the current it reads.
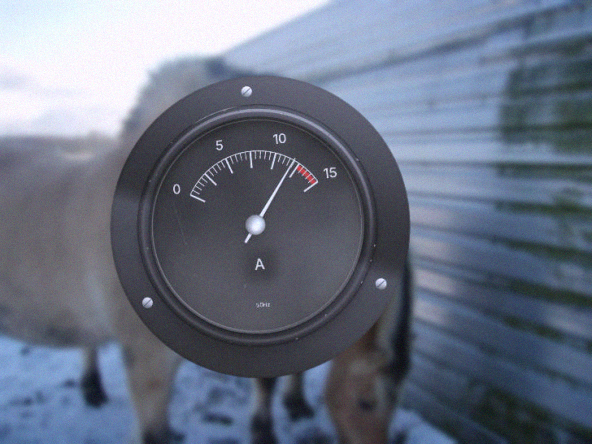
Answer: 12 A
